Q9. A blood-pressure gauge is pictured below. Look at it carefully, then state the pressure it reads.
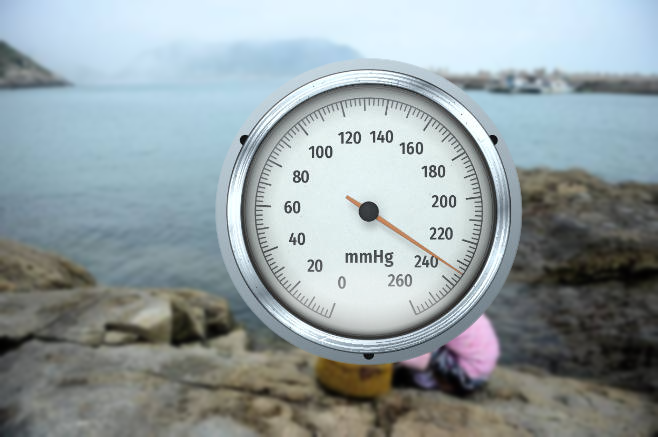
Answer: 234 mmHg
